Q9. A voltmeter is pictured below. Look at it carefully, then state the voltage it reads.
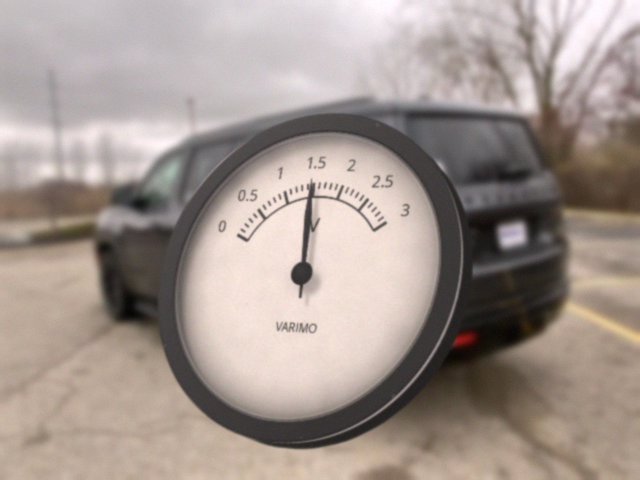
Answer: 1.5 V
